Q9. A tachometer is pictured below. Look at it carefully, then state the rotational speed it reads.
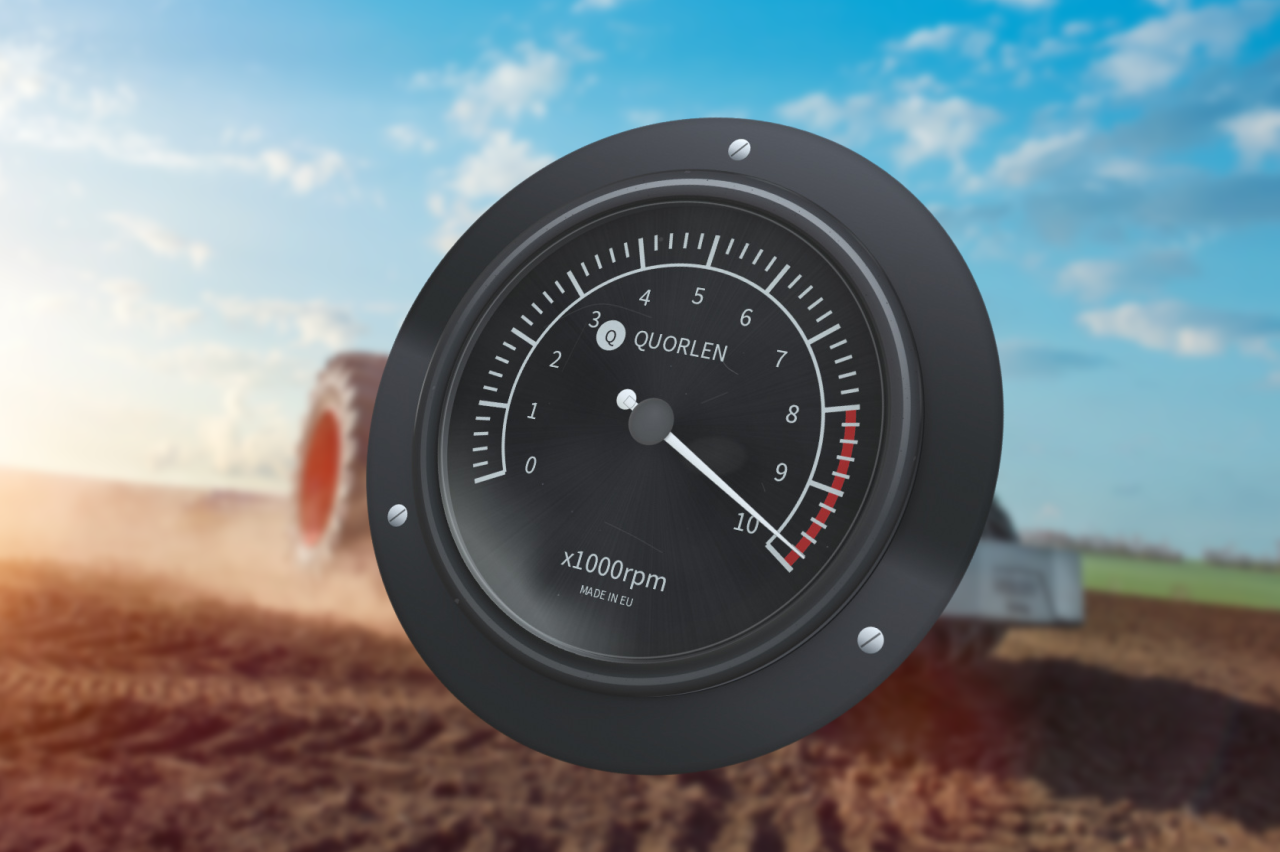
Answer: 9800 rpm
